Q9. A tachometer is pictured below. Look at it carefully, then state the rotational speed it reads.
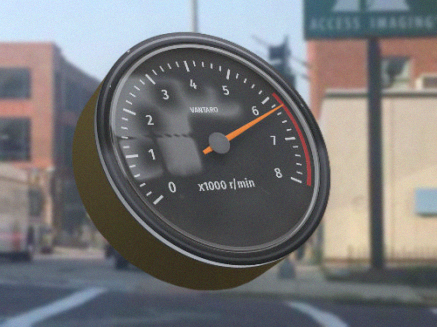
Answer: 6300 rpm
